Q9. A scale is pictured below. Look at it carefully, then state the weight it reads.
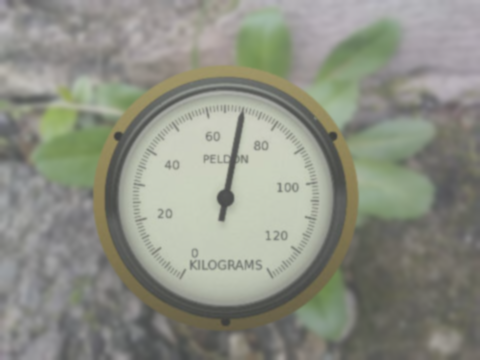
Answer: 70 kg
